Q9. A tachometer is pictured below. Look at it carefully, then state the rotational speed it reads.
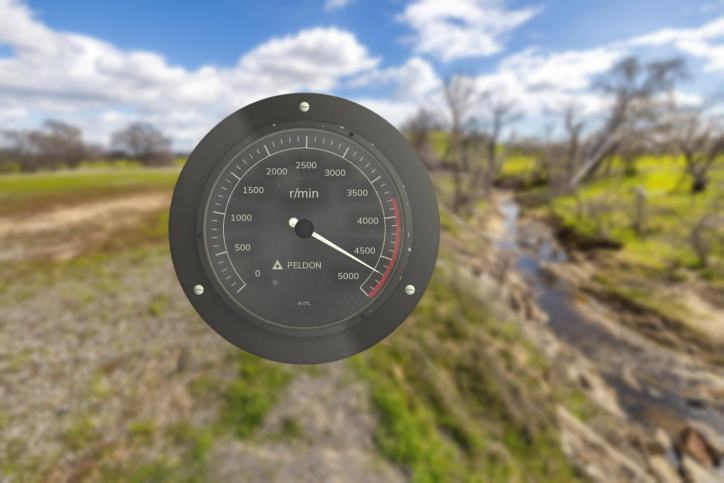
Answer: 4700 rpm
